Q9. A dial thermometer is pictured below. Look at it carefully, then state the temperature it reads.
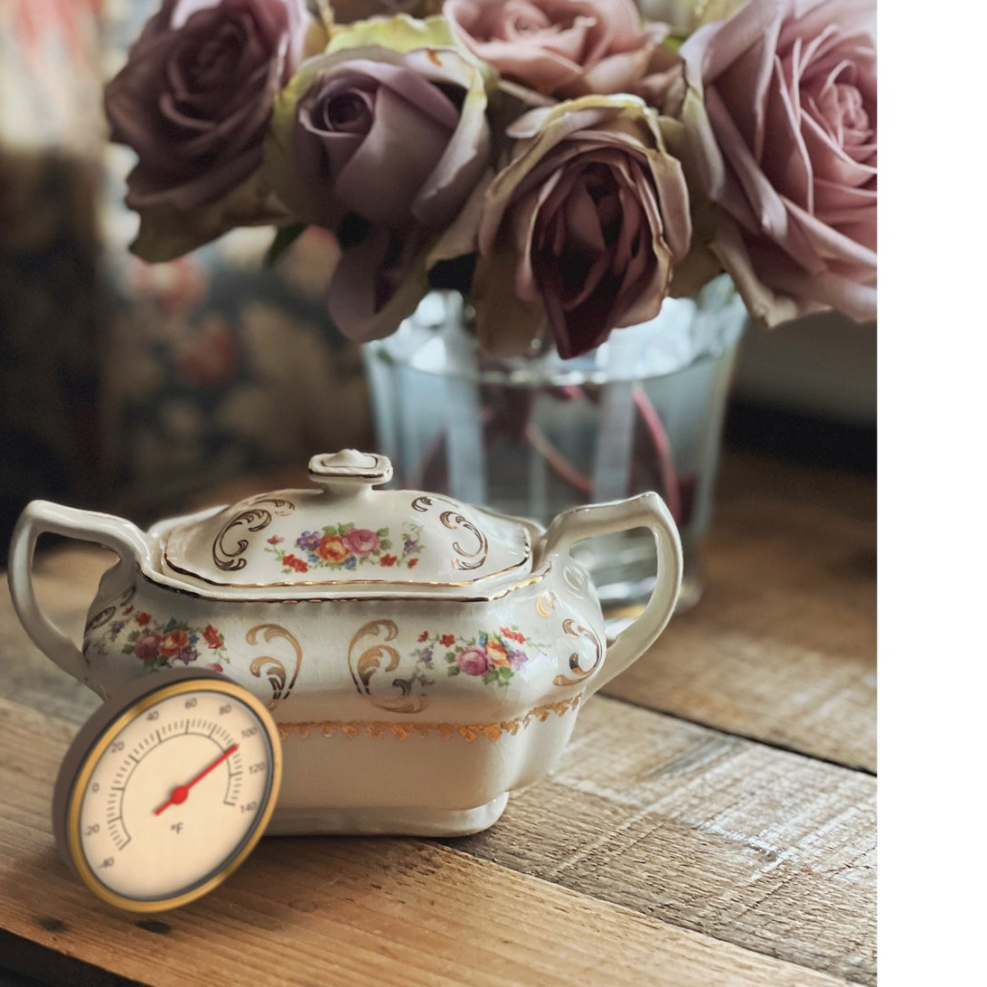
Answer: 100 °F
